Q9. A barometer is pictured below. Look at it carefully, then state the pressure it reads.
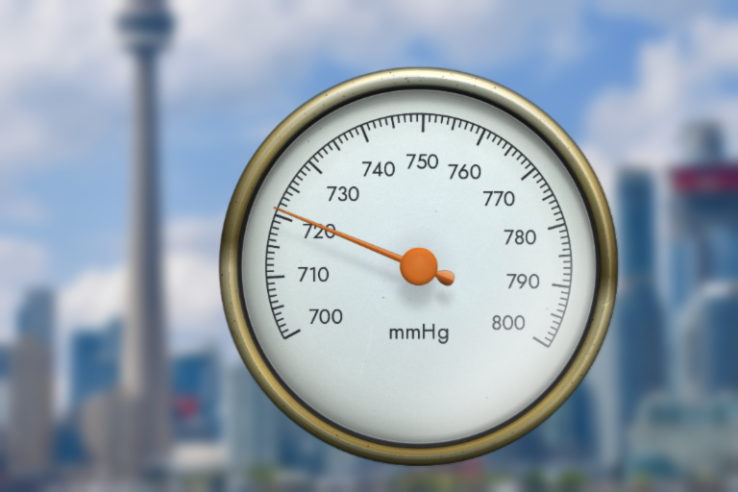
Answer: 721 mmHg
